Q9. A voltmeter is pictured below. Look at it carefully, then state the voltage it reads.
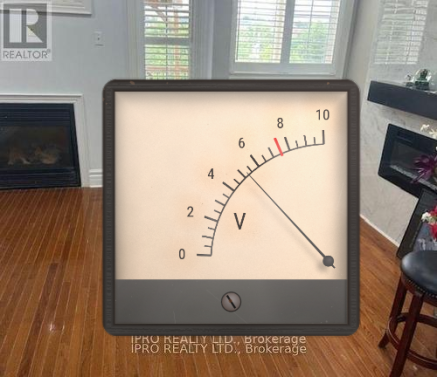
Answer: 5.25 V
